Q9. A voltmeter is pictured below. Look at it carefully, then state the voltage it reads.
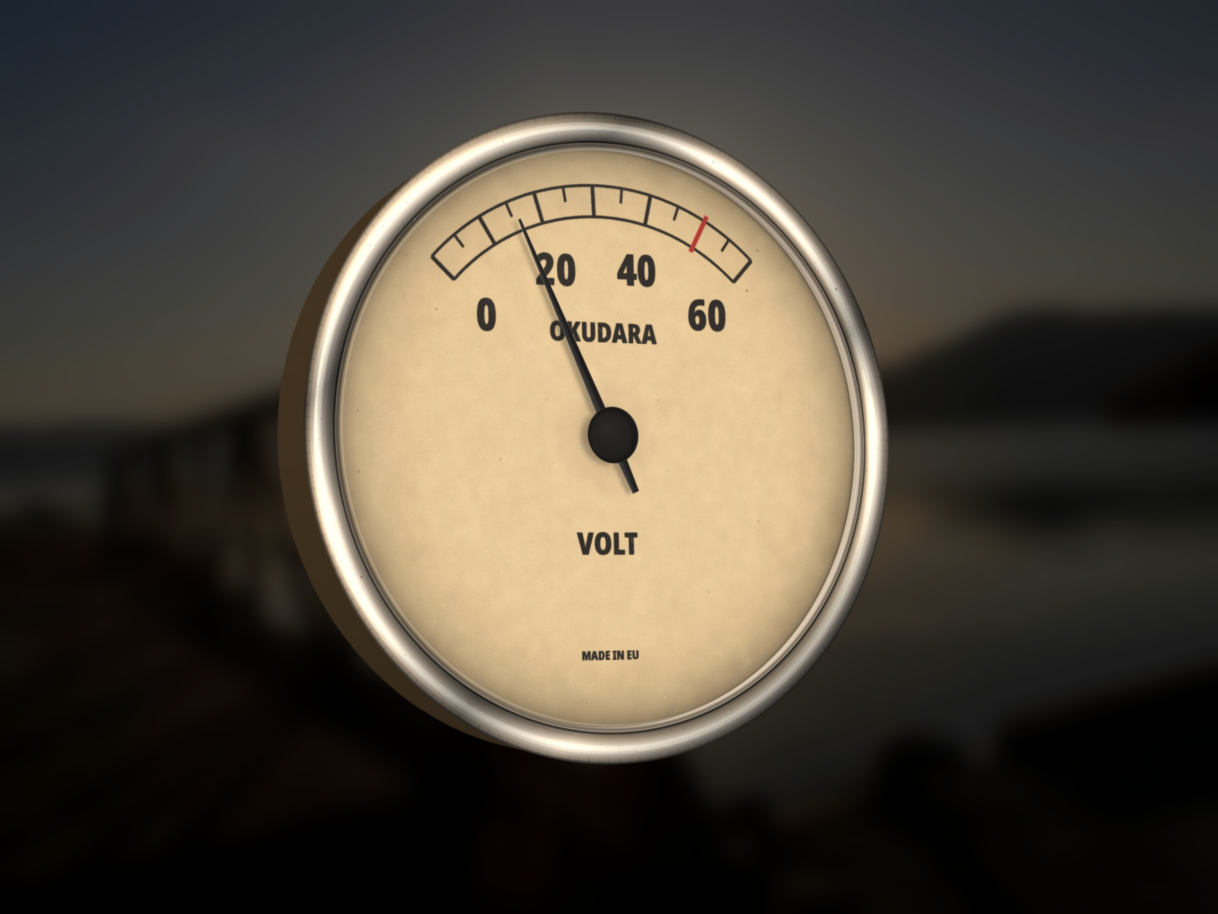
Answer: 15 V
